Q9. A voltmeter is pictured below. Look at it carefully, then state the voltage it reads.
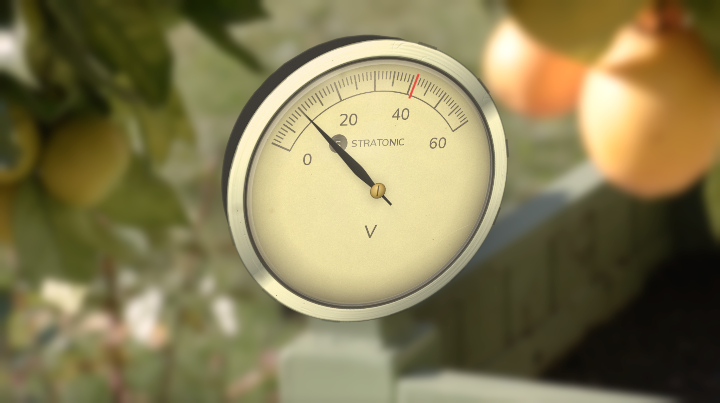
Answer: 10 V
